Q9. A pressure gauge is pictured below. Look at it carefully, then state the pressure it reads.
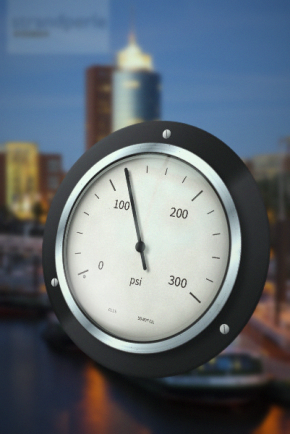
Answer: 120 psi
